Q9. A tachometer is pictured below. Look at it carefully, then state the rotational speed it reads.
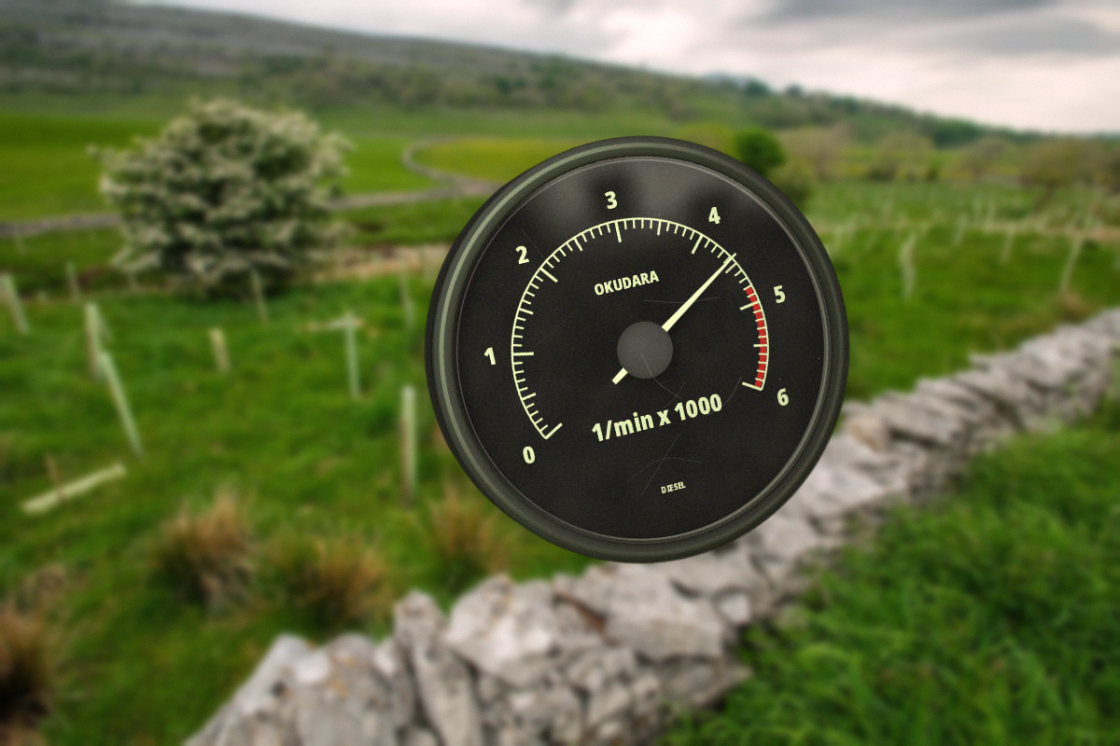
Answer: 4400 rpm
